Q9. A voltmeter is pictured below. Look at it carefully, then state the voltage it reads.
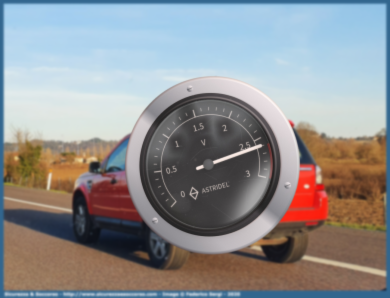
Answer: 2.6 V
